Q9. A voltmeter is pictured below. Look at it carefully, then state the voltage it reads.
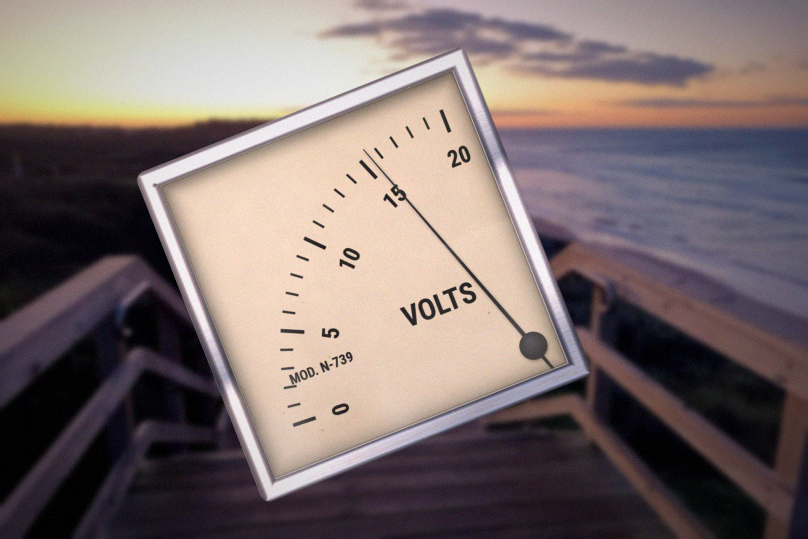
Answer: 15.5 V
